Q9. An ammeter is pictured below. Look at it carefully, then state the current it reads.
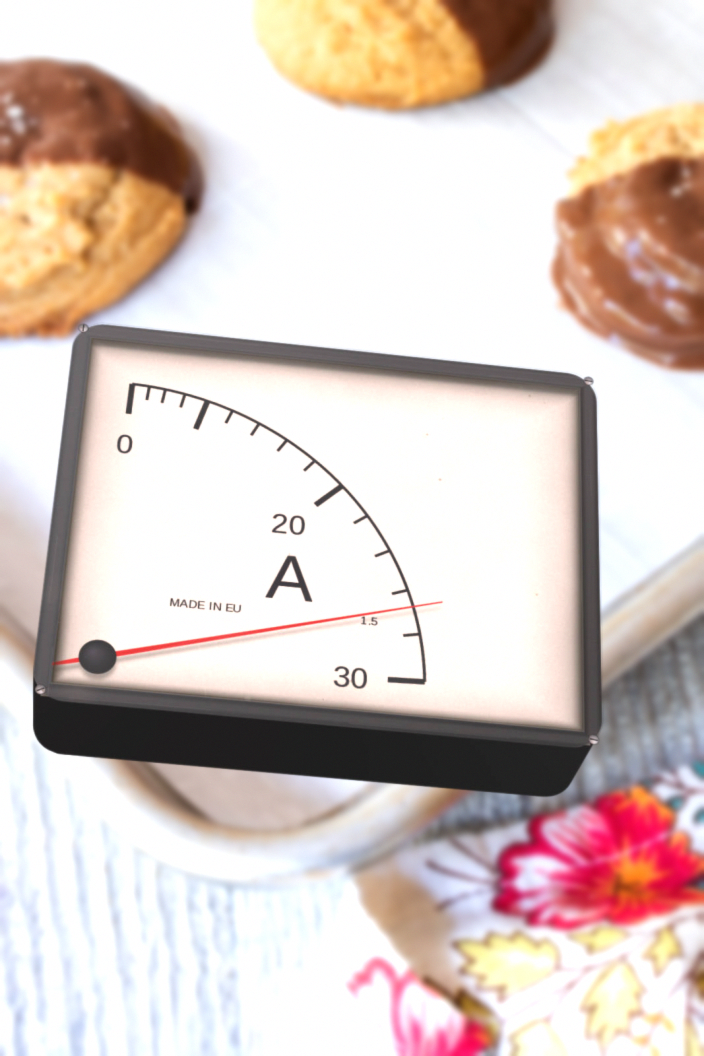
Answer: 27 A
